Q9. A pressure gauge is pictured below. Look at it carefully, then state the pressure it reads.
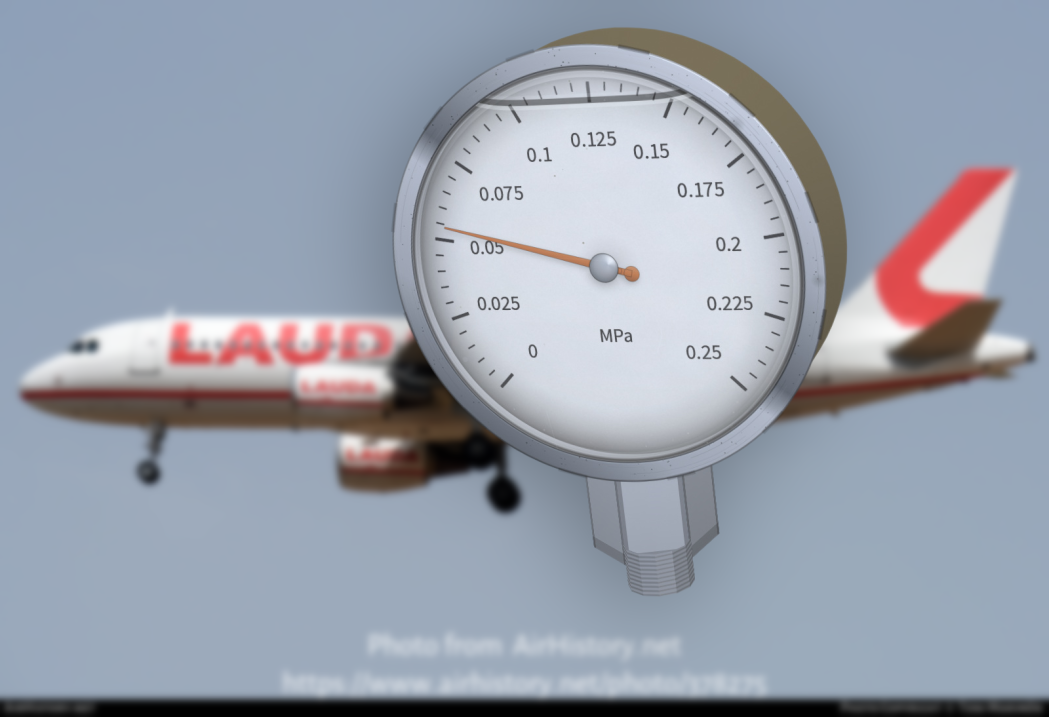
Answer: 0.055 MPa
